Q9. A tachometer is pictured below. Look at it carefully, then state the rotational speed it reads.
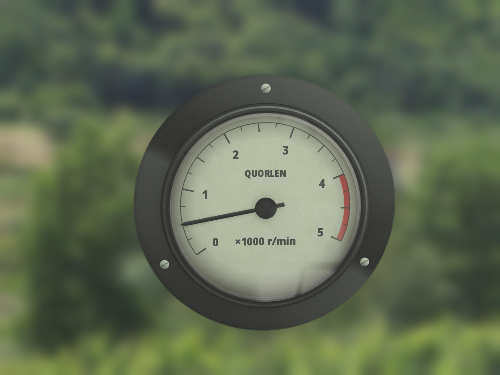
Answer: 500 rpm
